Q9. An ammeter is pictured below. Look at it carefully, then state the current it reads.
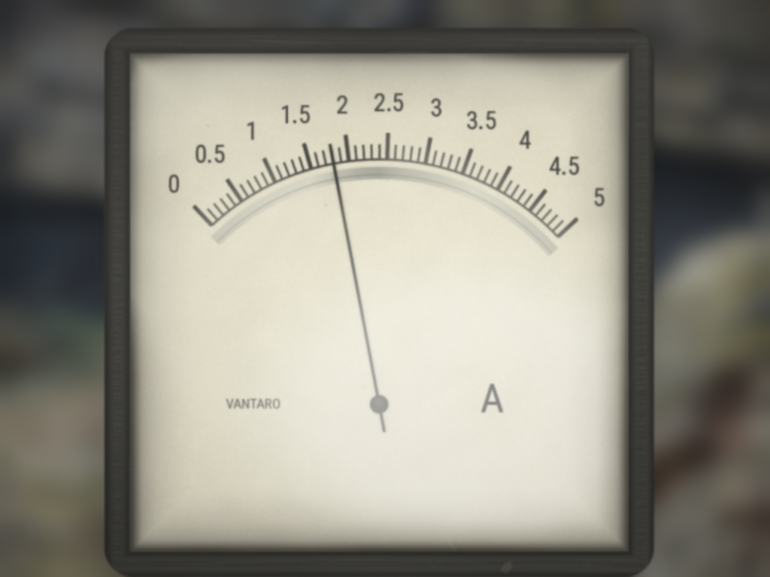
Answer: 1.8 A
